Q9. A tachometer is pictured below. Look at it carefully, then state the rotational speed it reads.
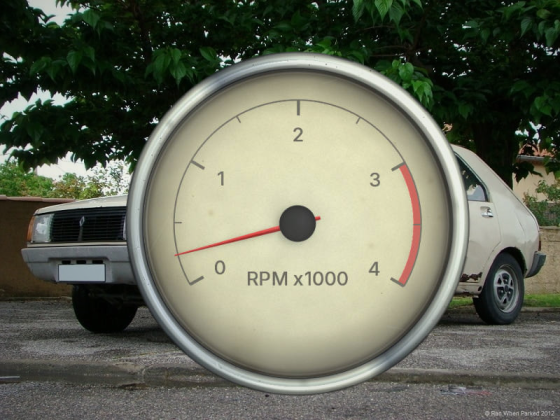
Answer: 250 rpm
